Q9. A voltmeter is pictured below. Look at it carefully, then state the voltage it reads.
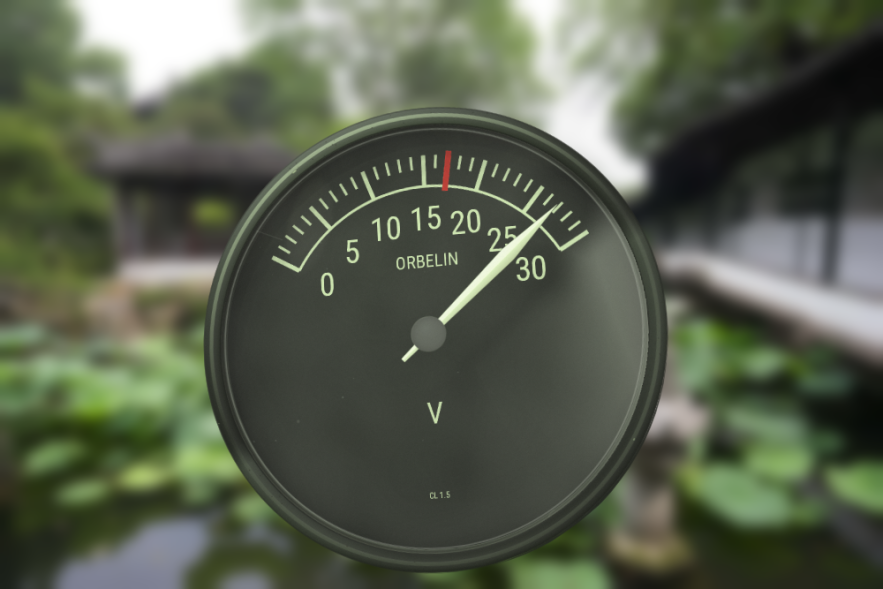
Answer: 27 V
